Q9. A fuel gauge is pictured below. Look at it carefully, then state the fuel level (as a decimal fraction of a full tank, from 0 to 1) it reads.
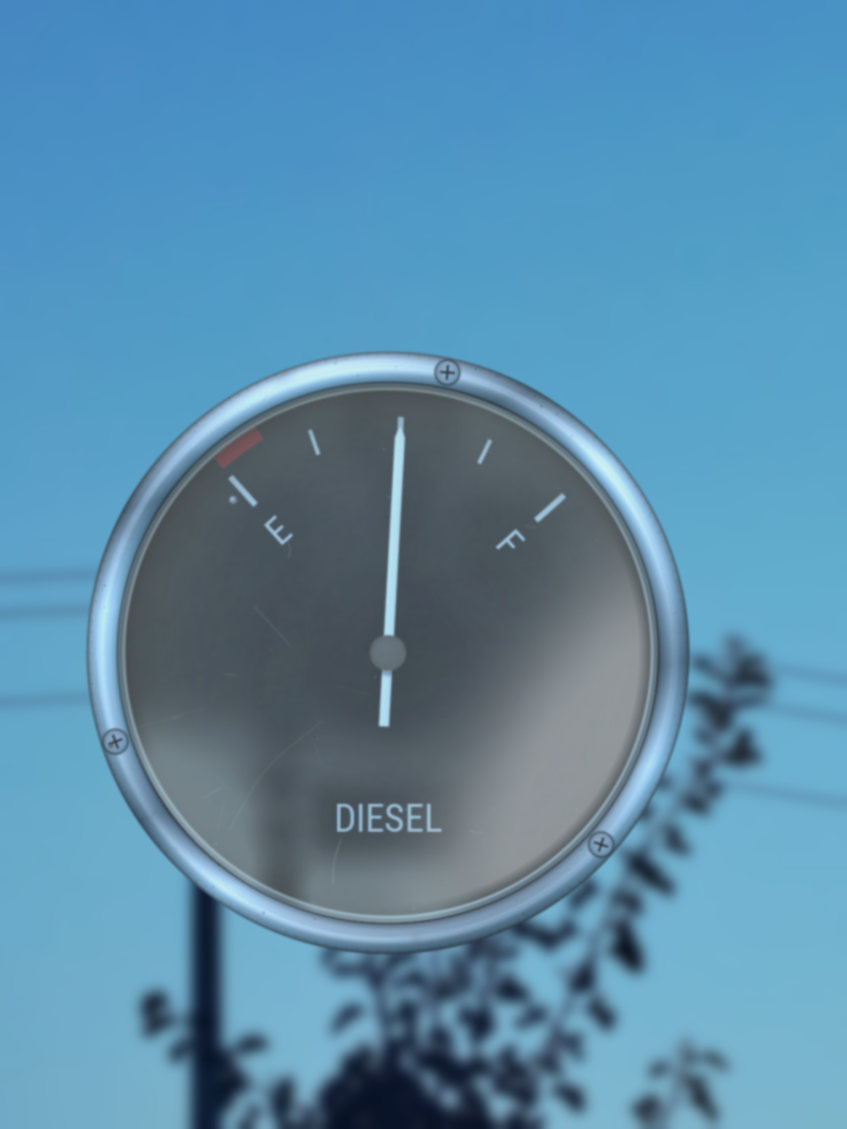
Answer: 0.5
